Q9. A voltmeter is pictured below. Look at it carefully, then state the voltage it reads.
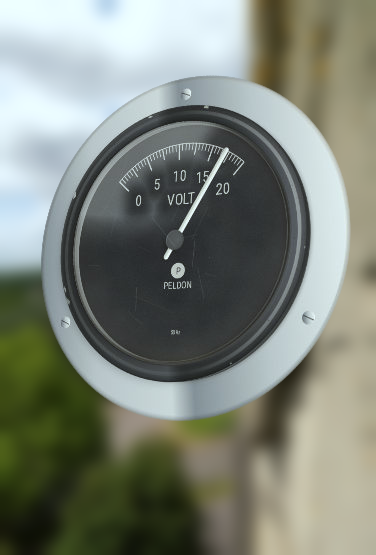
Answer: 17.5 V
